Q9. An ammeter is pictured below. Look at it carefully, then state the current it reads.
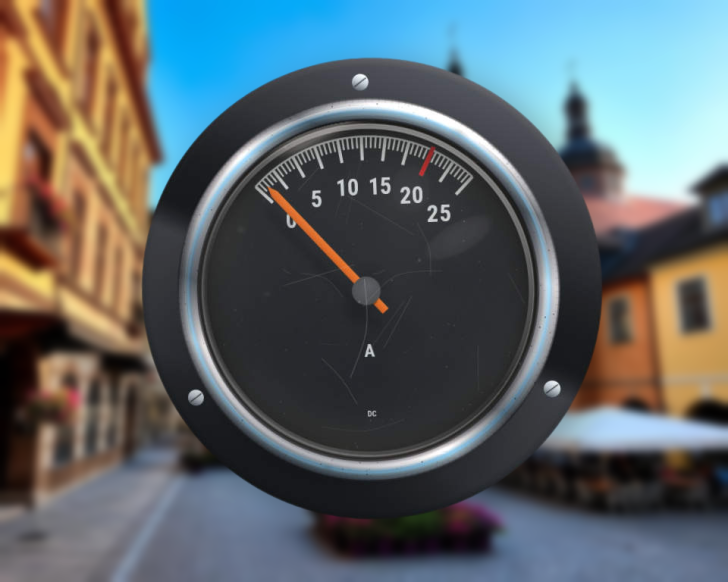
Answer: 1 A
